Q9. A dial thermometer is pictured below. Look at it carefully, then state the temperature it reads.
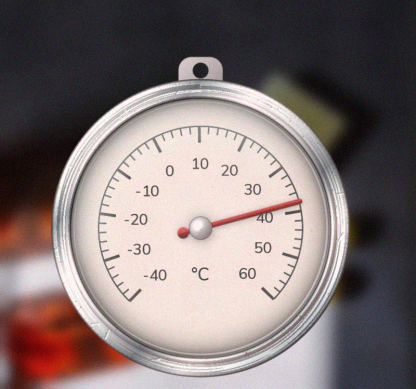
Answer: 38 °C
